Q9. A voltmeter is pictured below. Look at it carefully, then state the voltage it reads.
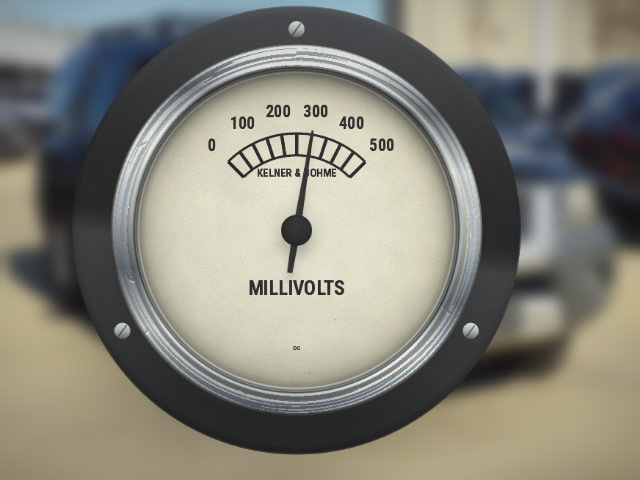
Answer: 300 mV
